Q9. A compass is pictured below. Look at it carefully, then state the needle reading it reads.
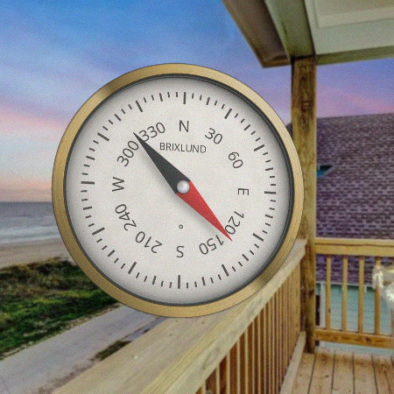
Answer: 135 °
